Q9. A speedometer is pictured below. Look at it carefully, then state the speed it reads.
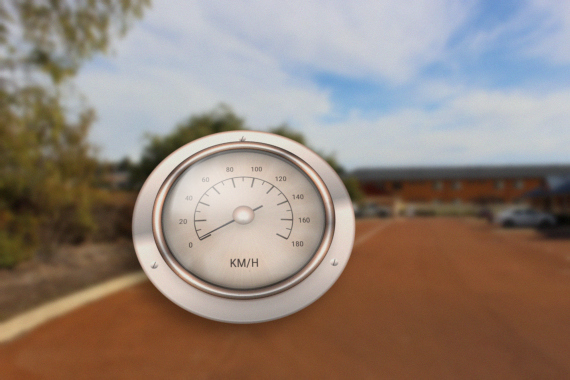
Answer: 0 km/h
